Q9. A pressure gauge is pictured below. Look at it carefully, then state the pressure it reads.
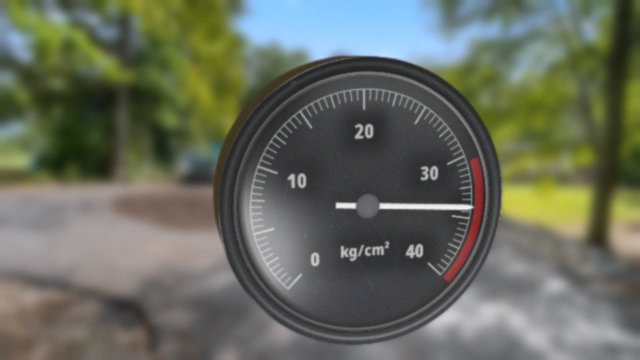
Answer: 34 kg/cm²
